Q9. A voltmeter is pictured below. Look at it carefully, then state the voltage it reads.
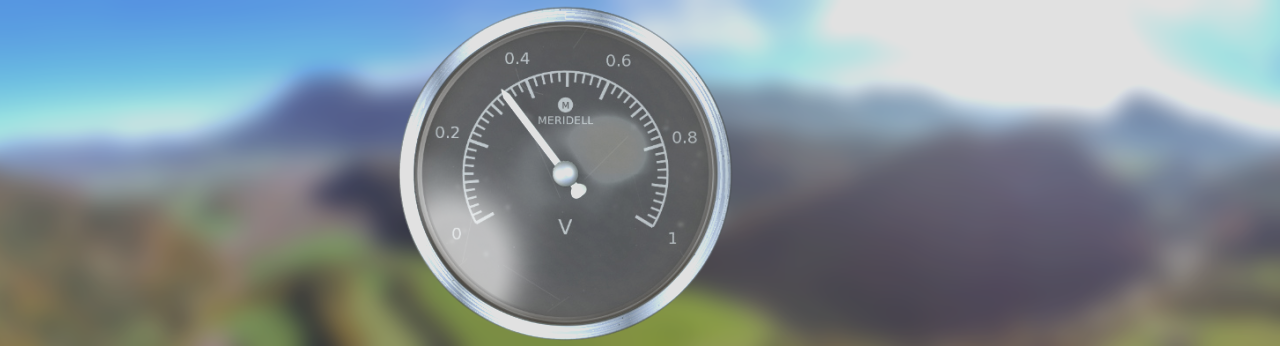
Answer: 0.34 V
